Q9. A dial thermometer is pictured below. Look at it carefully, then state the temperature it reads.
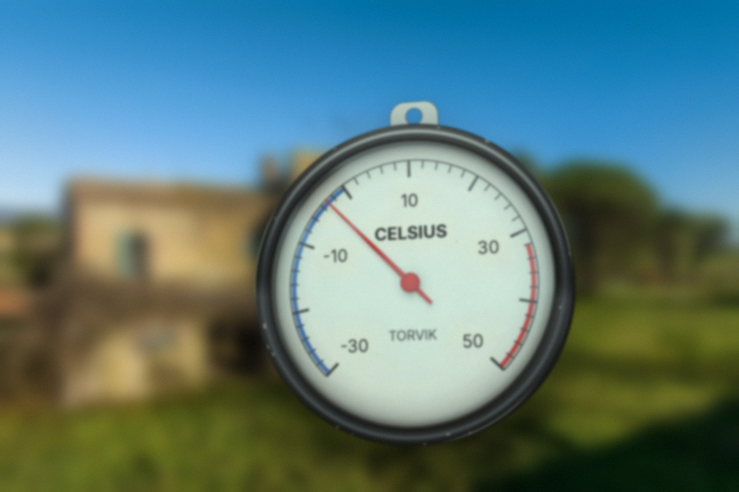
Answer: -3 °C
